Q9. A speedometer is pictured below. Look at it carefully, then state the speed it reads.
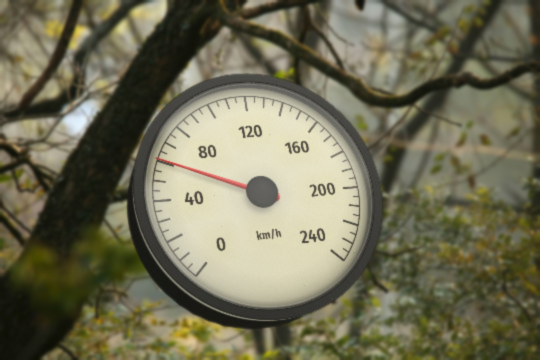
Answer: 60 km/h
